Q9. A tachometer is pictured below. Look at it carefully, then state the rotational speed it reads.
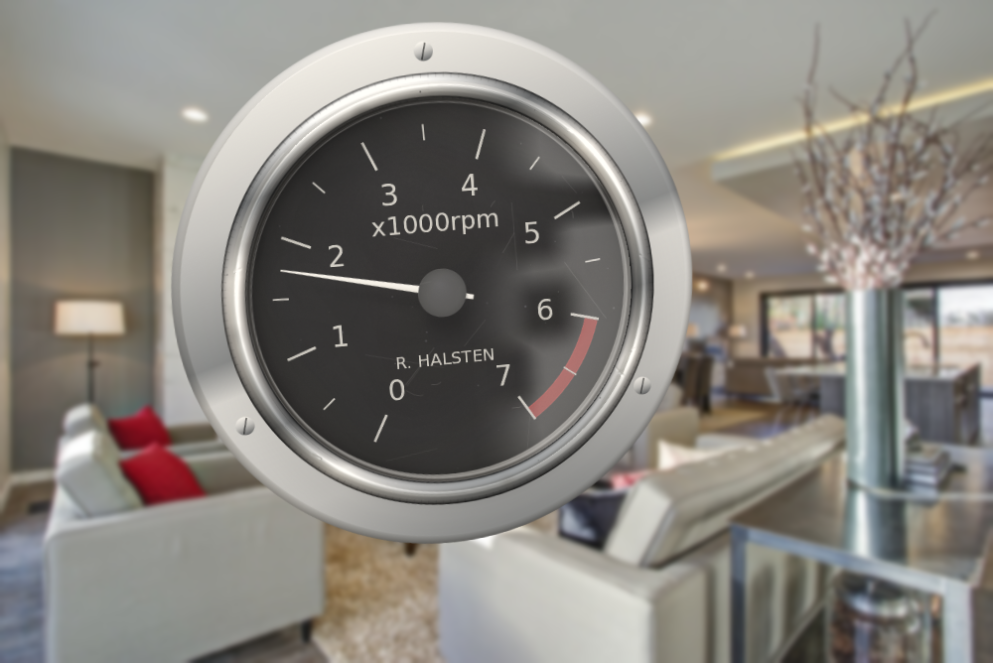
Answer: 1750 rpm
